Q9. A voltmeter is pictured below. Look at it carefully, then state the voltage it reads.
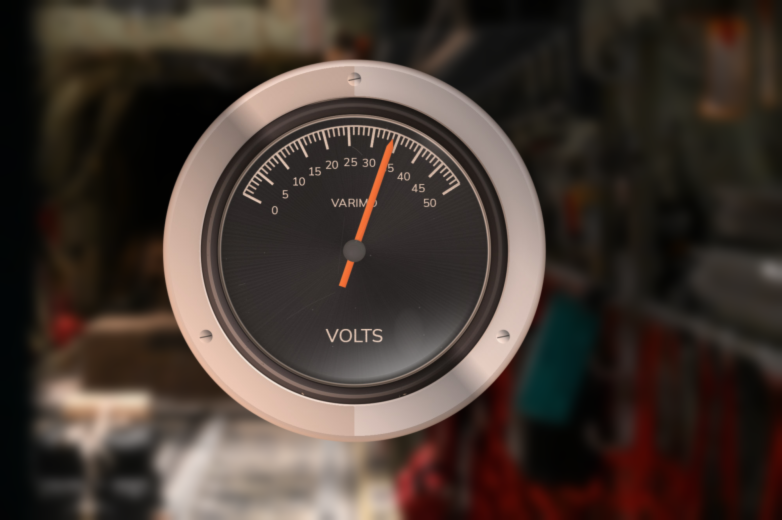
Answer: 34 V
